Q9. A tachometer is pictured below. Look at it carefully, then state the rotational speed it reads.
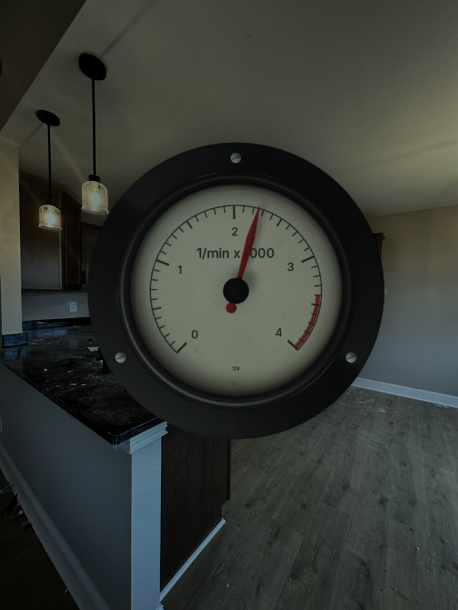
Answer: 2250 rpm
